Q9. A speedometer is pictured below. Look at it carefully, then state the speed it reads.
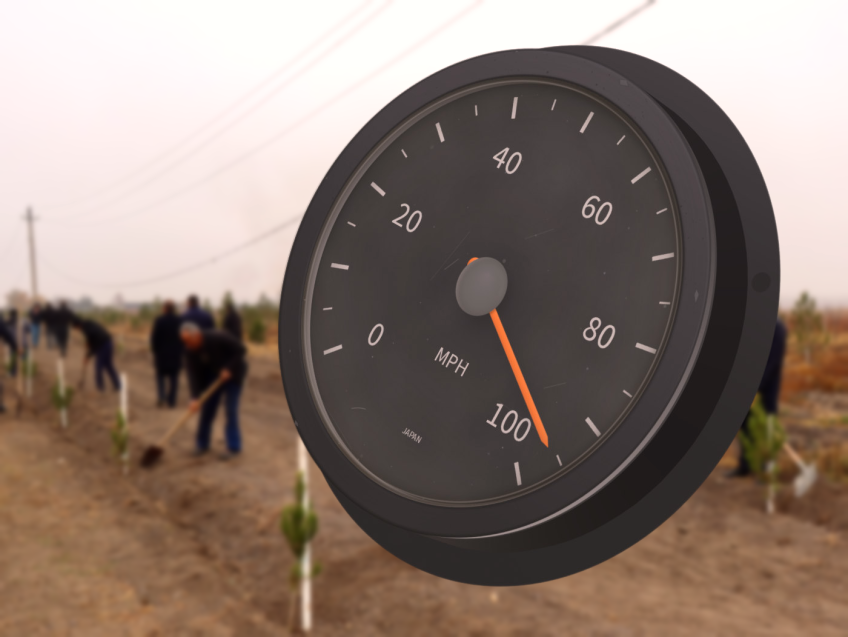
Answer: 95 mph
